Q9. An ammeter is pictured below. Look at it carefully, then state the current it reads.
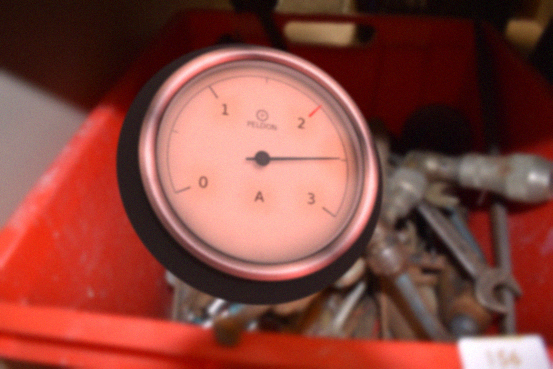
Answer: 2.5 A
